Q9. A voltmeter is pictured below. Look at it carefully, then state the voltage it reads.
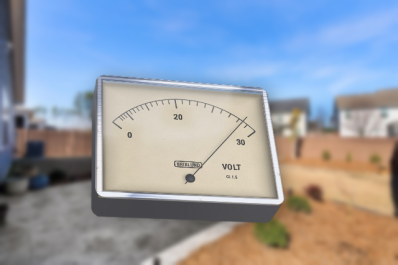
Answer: 28.5 V
